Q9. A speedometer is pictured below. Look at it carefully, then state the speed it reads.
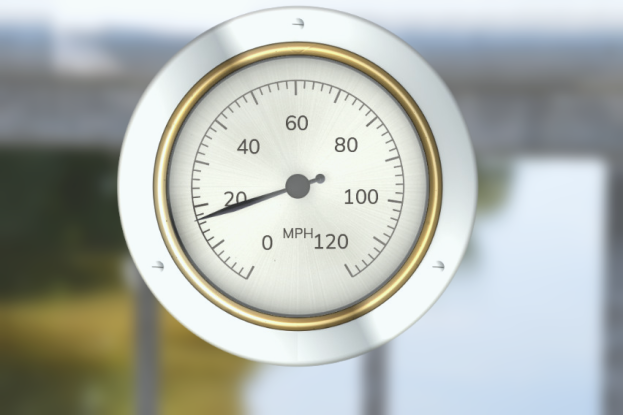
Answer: 17 mph
